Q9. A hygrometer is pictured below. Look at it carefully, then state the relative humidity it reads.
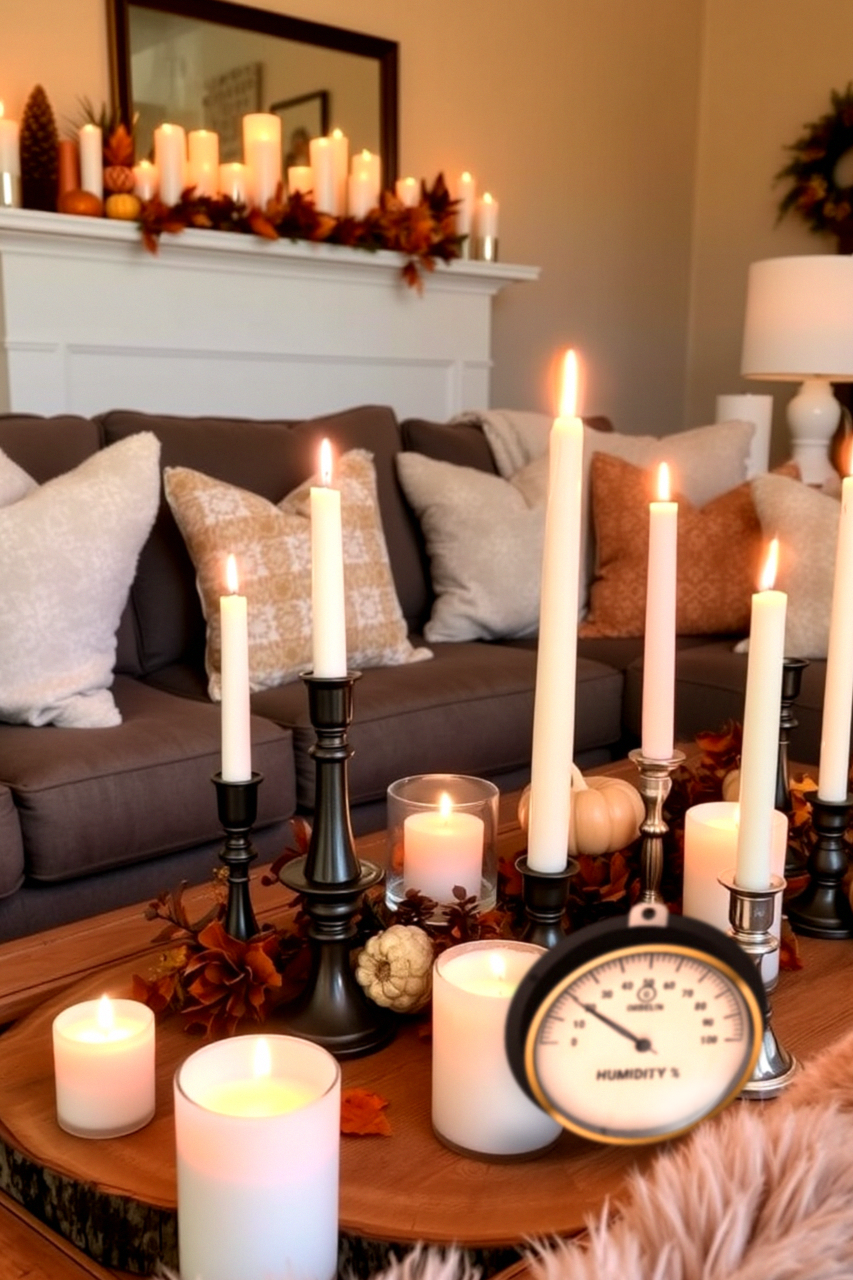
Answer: 20 %
